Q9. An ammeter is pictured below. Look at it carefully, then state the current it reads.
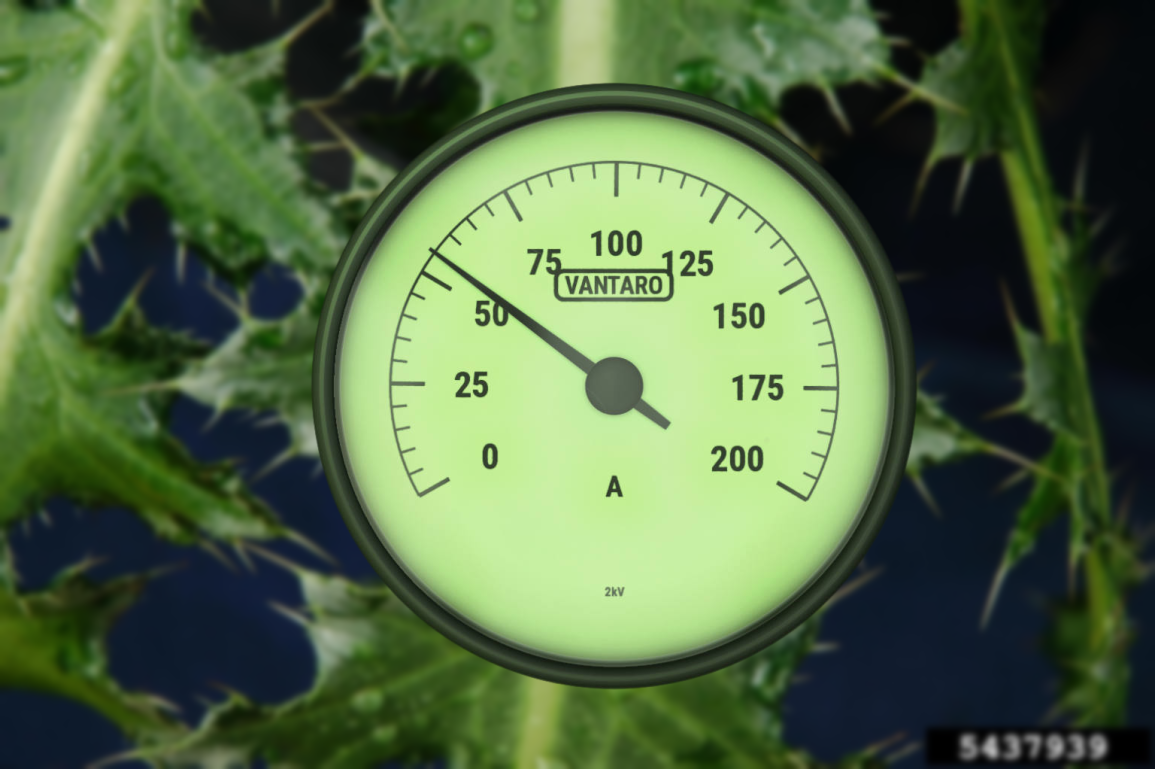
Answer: 55 A
